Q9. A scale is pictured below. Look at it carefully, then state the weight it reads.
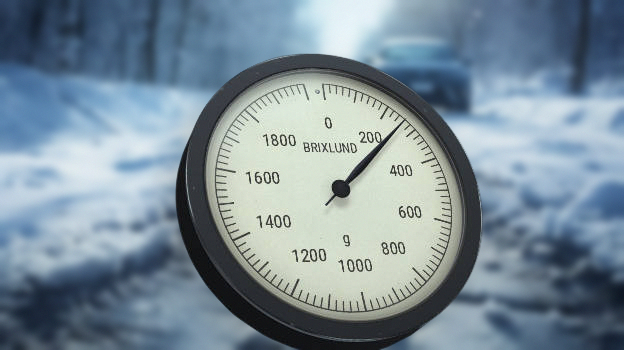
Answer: 260 g
